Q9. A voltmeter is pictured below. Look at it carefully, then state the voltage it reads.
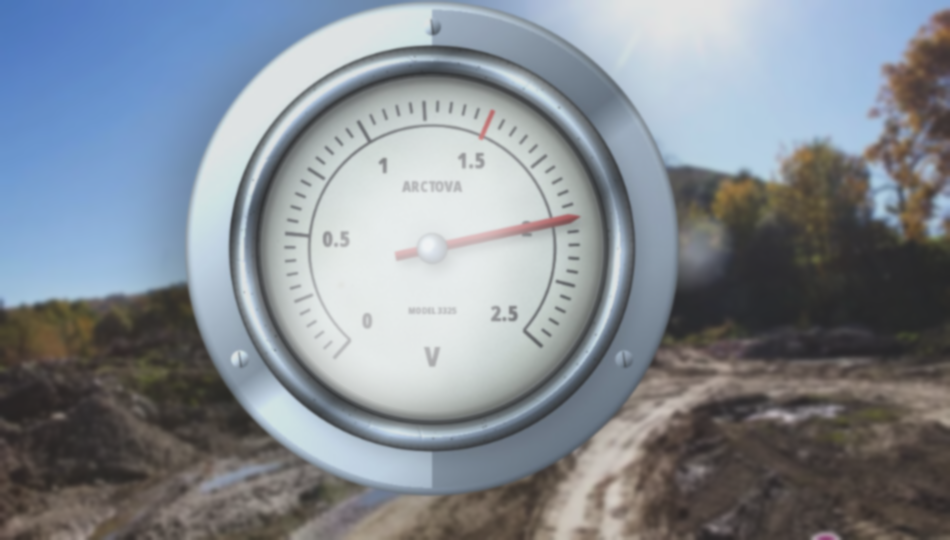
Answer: 2 V
